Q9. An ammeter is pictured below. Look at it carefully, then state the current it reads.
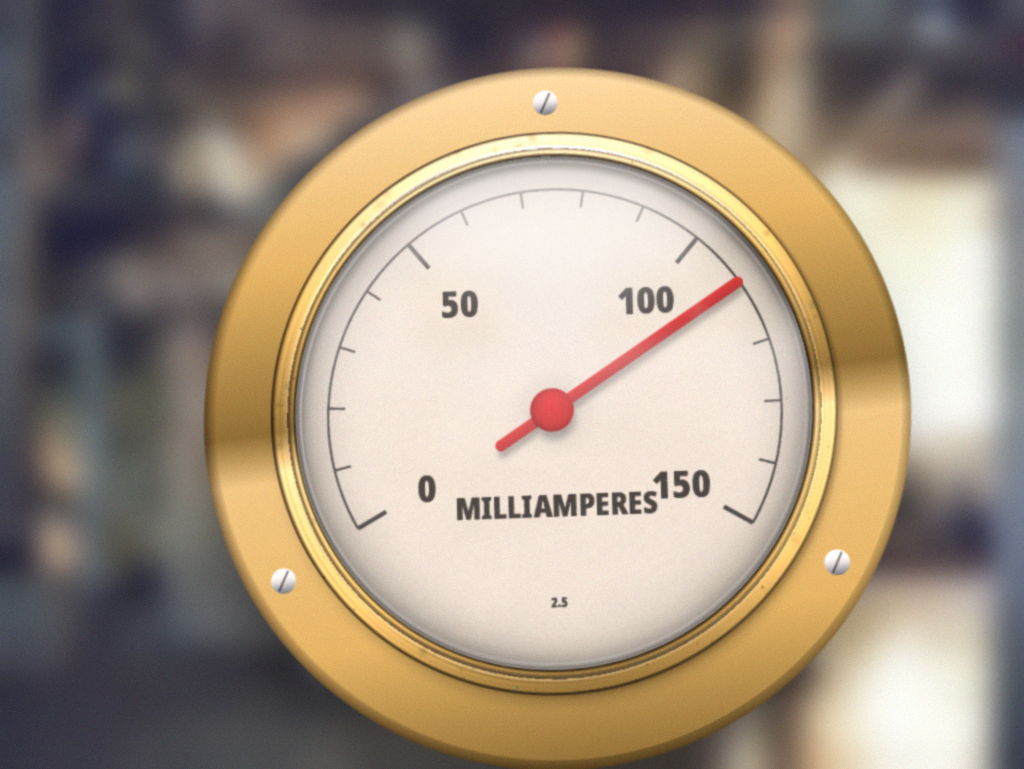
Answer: 110 mA
